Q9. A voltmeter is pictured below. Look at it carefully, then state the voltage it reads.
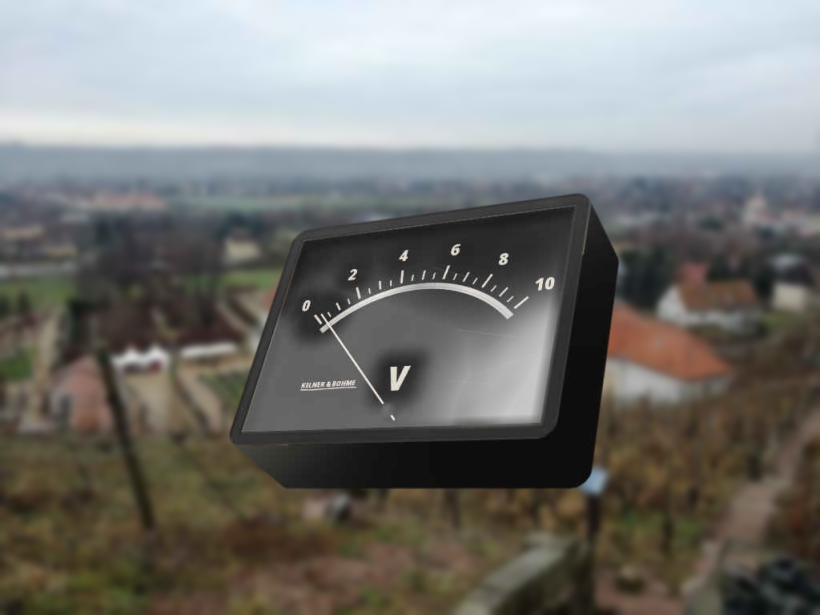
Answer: 0.25 V
